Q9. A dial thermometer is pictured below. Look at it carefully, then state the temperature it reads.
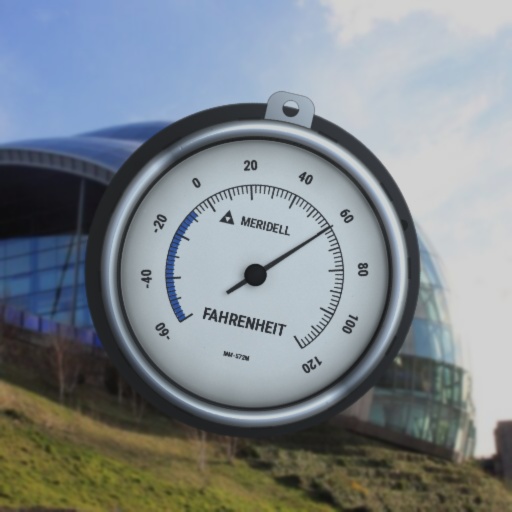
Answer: 60 °F
